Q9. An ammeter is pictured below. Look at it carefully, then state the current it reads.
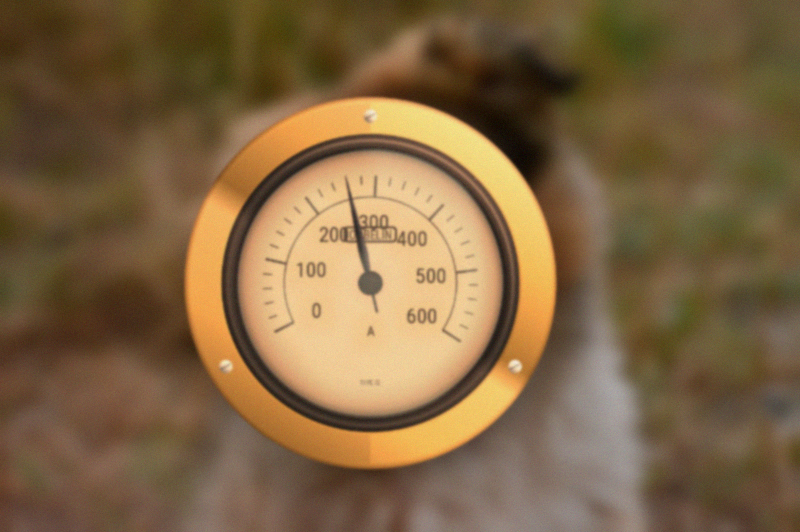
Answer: 260 A
